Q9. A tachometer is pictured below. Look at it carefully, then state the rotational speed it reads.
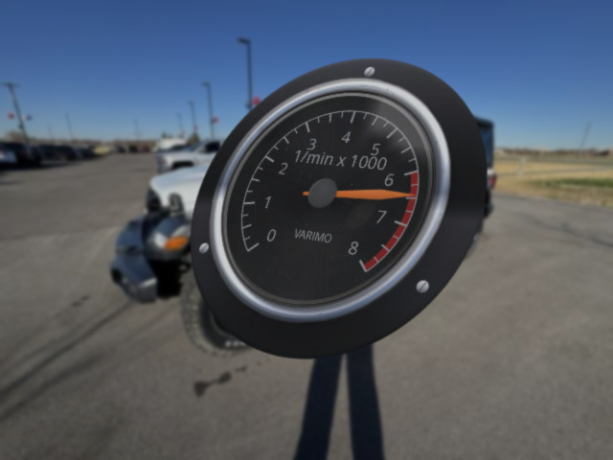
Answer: 6500 rpm
